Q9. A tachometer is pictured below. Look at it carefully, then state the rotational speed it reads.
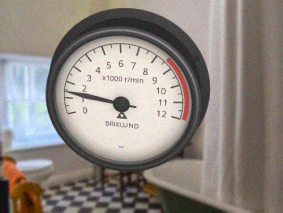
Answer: 1500 rpm
